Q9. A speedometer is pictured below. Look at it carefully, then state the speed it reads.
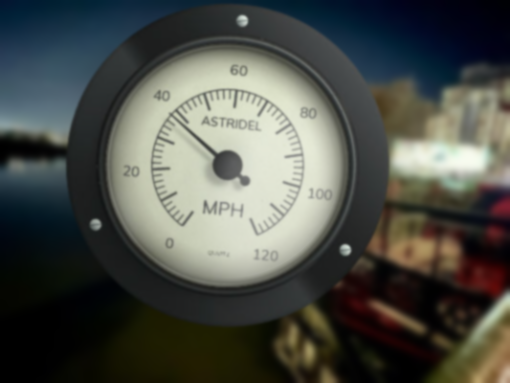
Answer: 38 mph
